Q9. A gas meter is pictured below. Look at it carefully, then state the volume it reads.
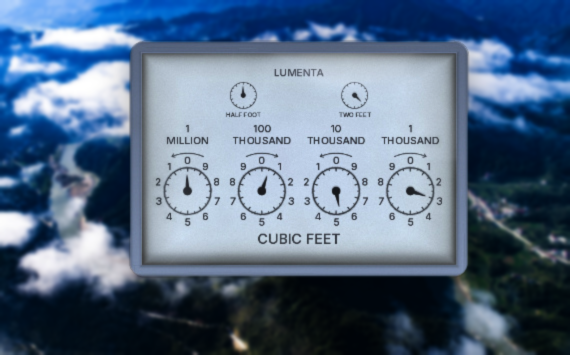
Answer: 5300 ft³
